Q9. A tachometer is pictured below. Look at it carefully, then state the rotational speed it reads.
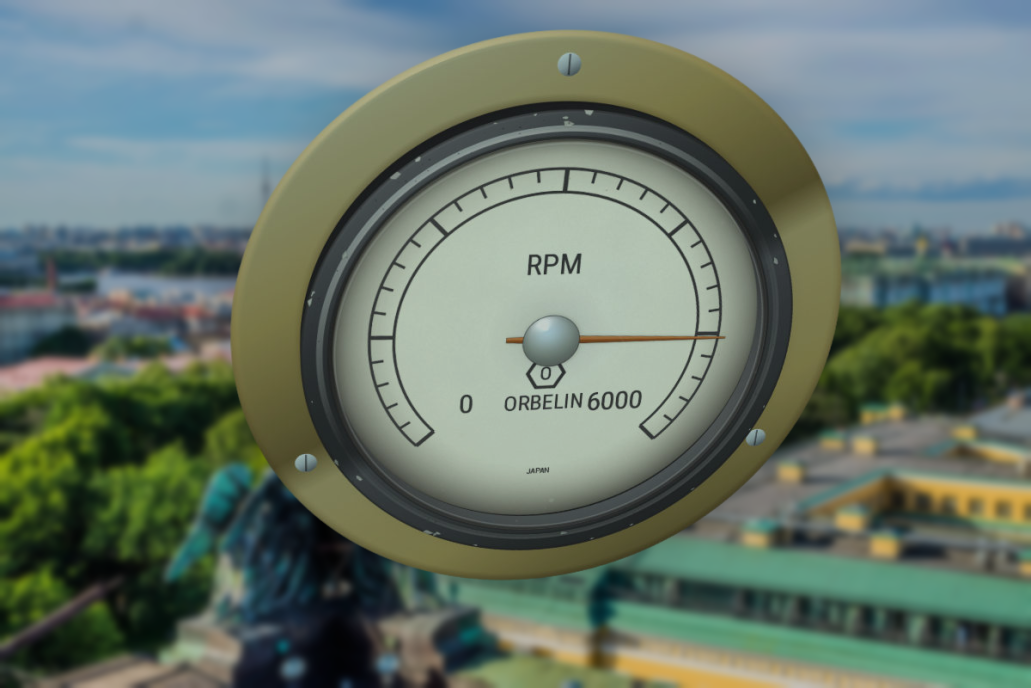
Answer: 5000 rpm
